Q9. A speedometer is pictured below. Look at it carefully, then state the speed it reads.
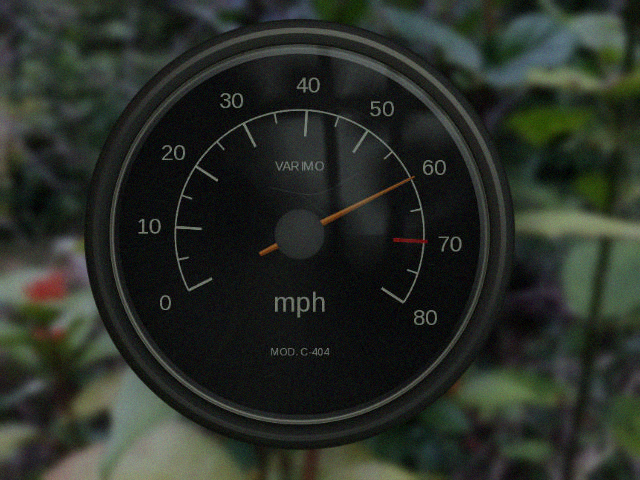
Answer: 60 mph
